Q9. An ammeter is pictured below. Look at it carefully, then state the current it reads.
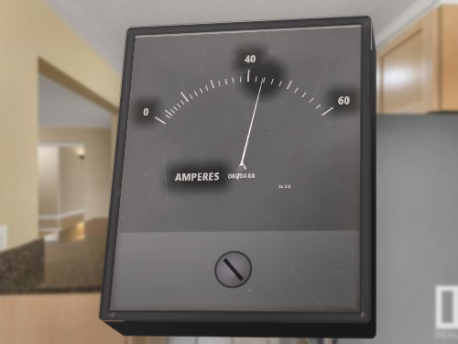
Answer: 44 A
